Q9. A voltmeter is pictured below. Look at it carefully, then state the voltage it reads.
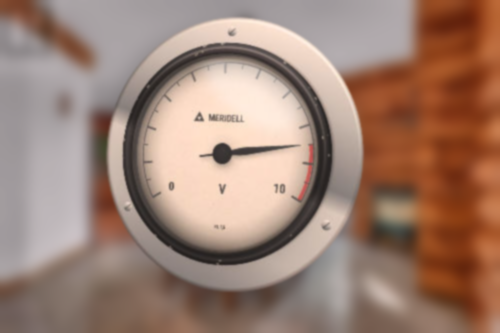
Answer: 8.5 V
